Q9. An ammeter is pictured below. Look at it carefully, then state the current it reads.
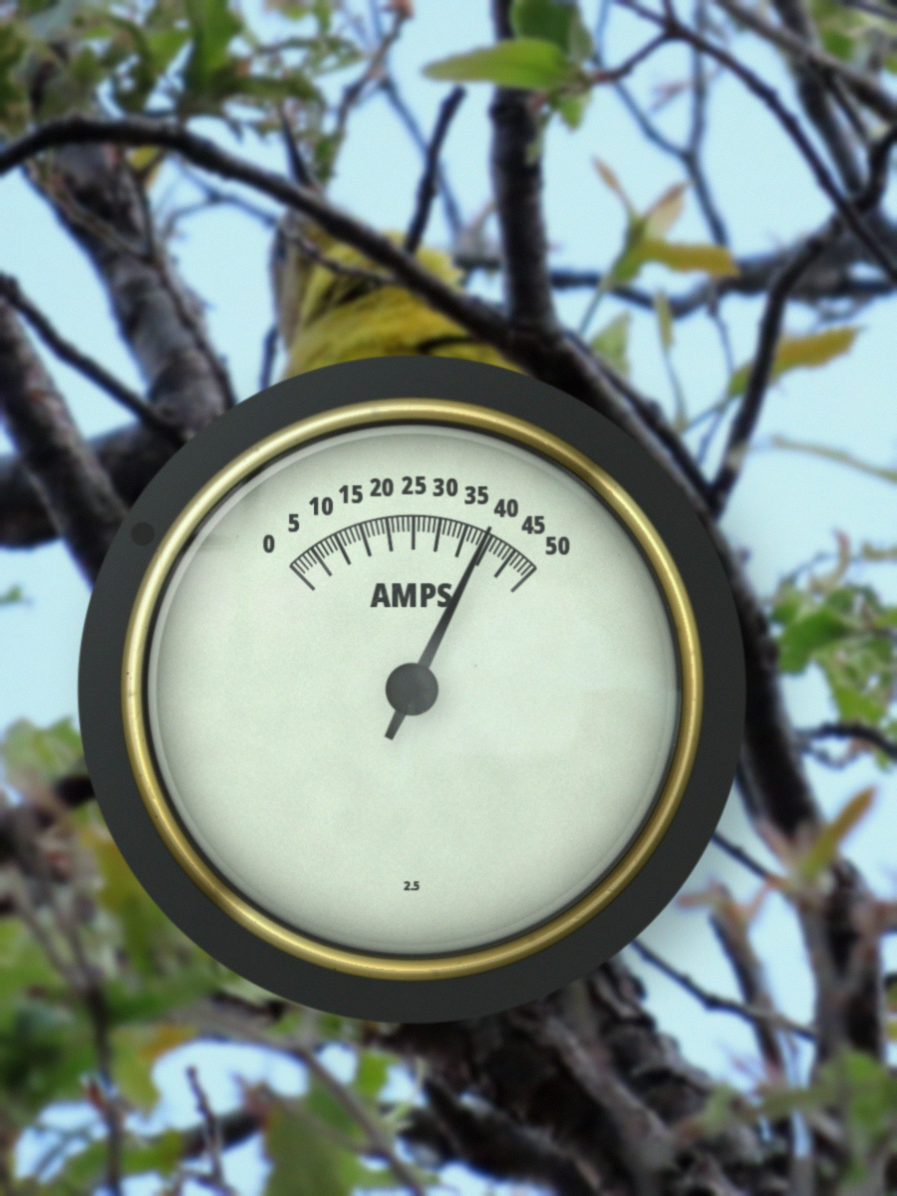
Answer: 39 A
